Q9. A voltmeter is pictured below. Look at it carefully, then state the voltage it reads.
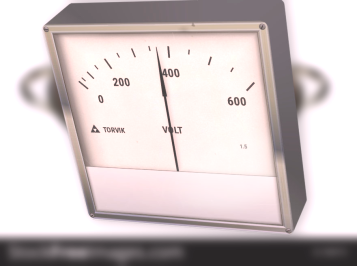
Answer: 375 V
